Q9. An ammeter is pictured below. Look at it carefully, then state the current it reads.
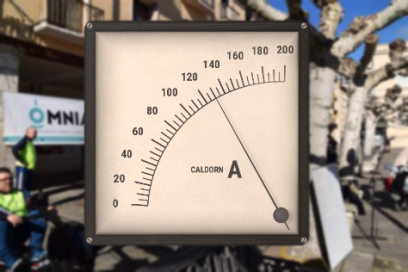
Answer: 130 A
